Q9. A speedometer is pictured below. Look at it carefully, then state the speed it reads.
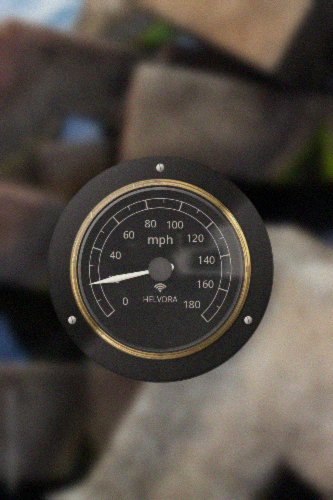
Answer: 20 mph
